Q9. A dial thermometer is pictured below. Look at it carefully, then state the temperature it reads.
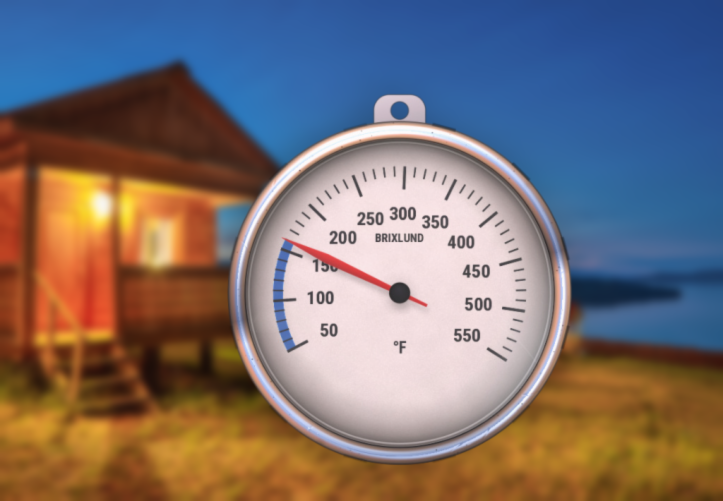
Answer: 160 °F
